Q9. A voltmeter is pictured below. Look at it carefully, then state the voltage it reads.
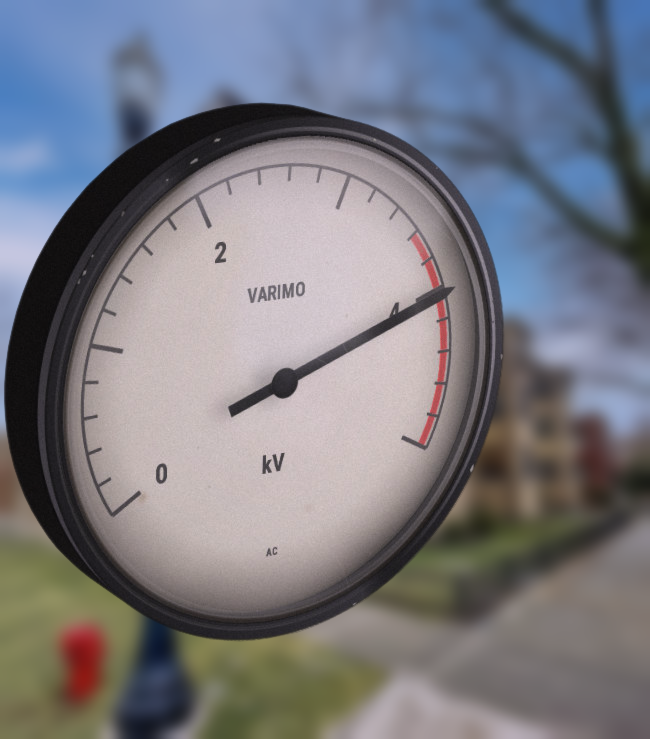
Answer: 4 kV
